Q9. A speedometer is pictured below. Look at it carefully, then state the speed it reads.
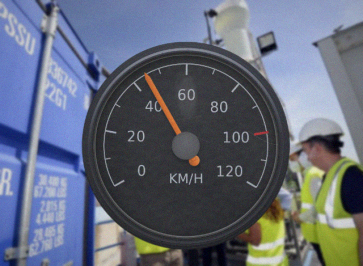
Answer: 45 km/h
